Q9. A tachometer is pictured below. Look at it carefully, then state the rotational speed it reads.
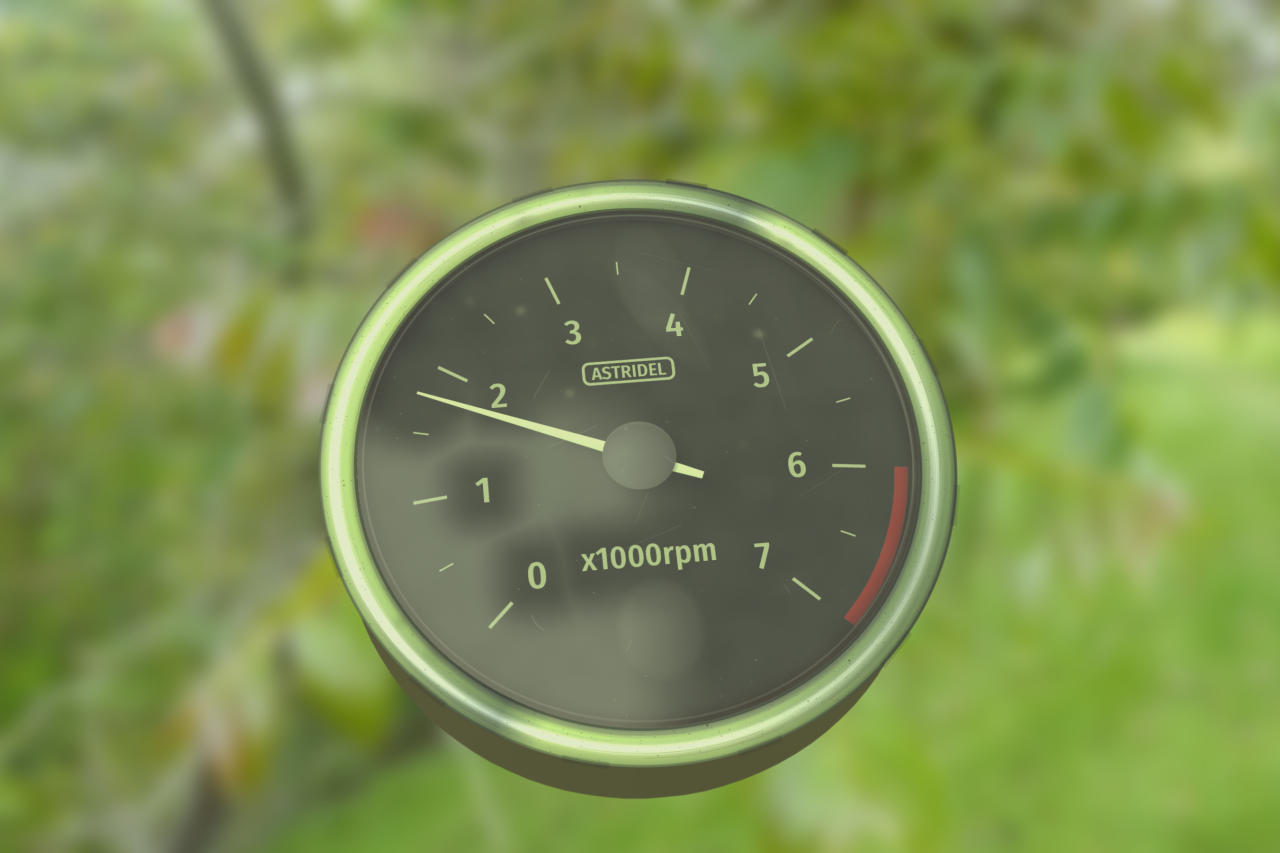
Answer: 1750 rpm
